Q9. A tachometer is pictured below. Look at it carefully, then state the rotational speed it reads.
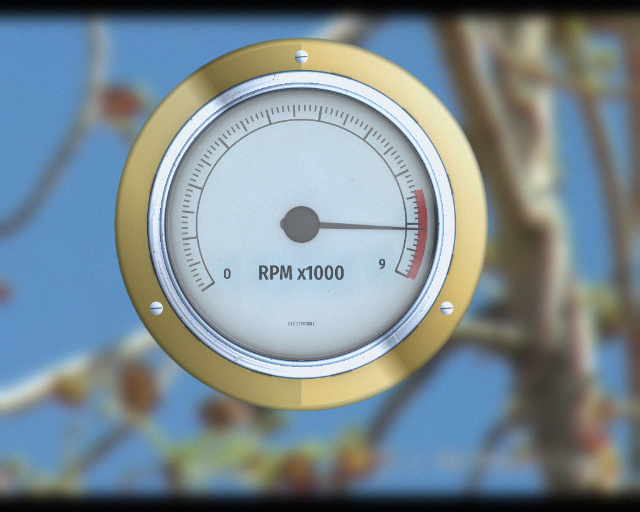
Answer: 8100 rpm
